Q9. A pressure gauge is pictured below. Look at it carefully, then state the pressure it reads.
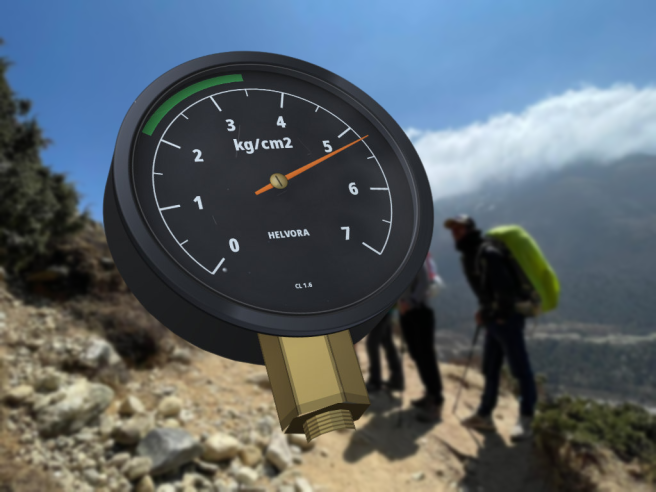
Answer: 5.25 kg/cm²
